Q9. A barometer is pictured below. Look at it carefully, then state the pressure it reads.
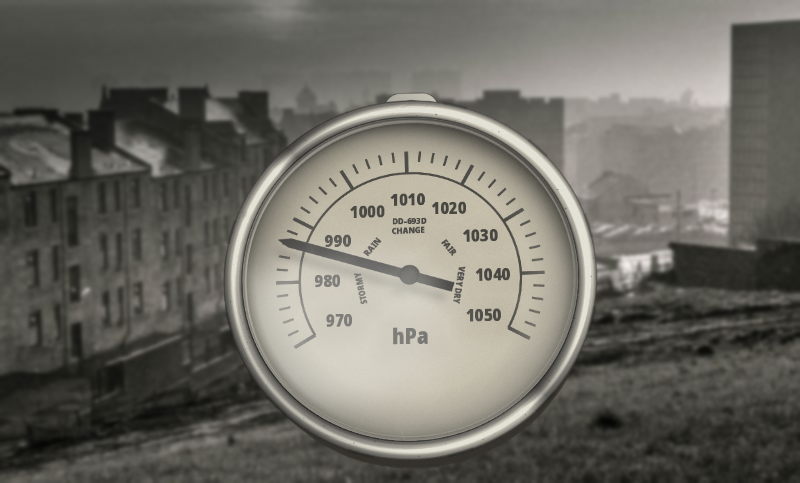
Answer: 986 hPa
